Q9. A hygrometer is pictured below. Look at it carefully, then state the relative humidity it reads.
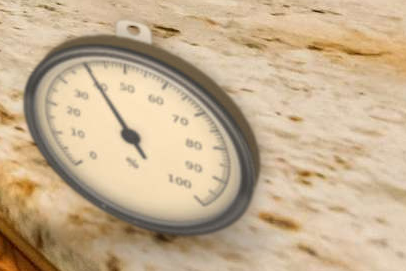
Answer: 40 %
